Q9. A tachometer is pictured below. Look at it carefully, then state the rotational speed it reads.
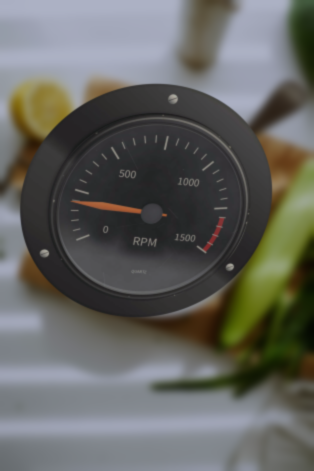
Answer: 200 rpm
